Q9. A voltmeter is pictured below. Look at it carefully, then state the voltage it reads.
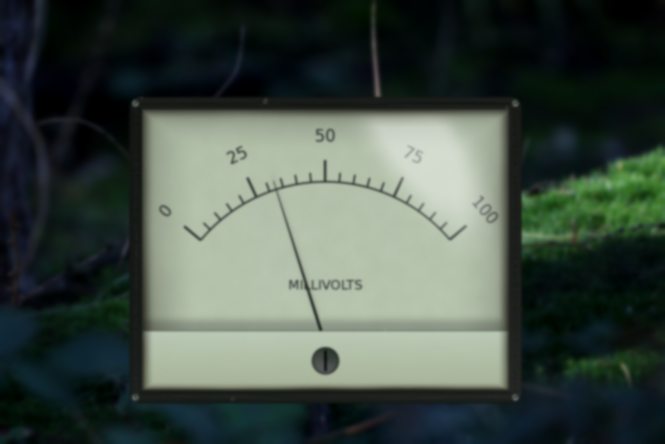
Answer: 32.5 mV
